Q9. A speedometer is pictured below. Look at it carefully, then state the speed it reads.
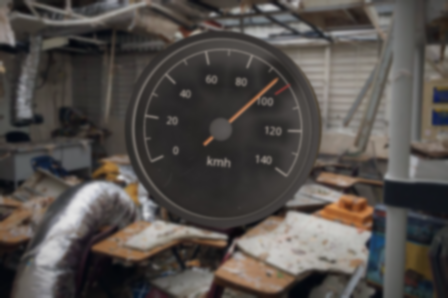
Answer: 95 km/h
